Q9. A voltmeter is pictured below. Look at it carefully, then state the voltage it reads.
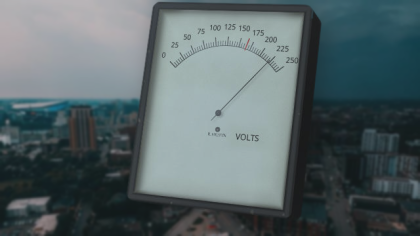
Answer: 225 V
